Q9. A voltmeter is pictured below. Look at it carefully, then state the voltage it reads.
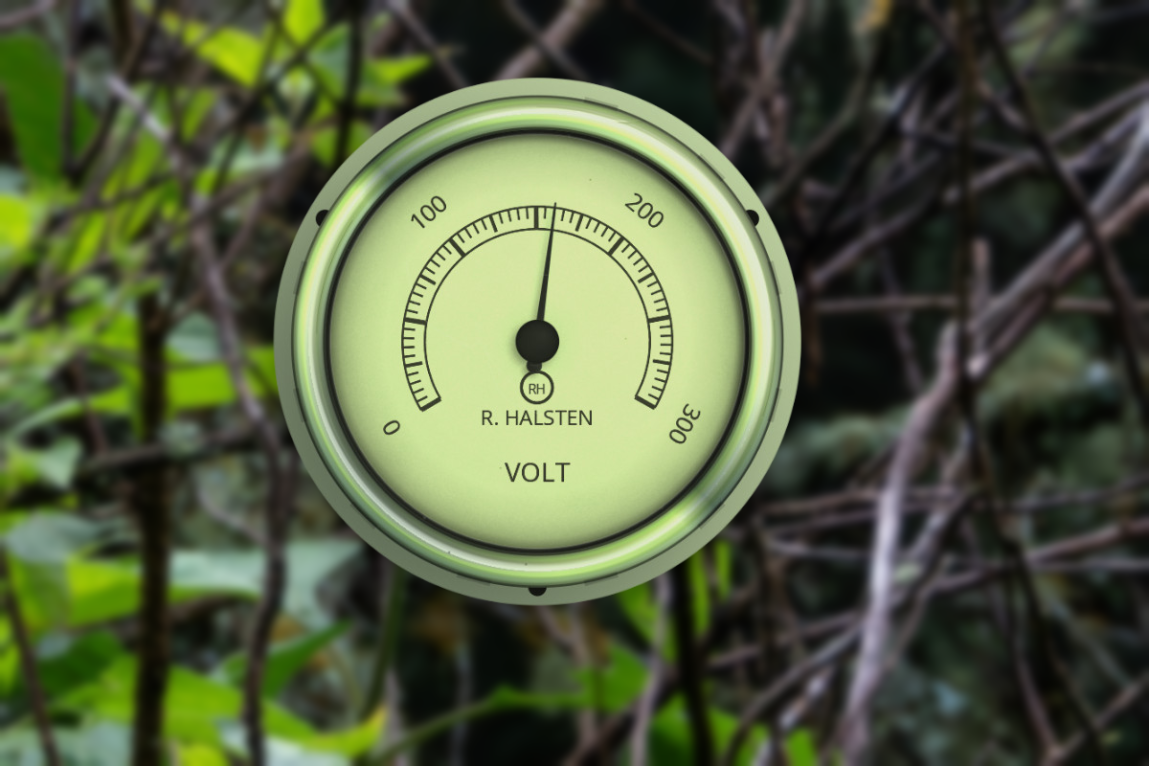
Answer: 160 V
